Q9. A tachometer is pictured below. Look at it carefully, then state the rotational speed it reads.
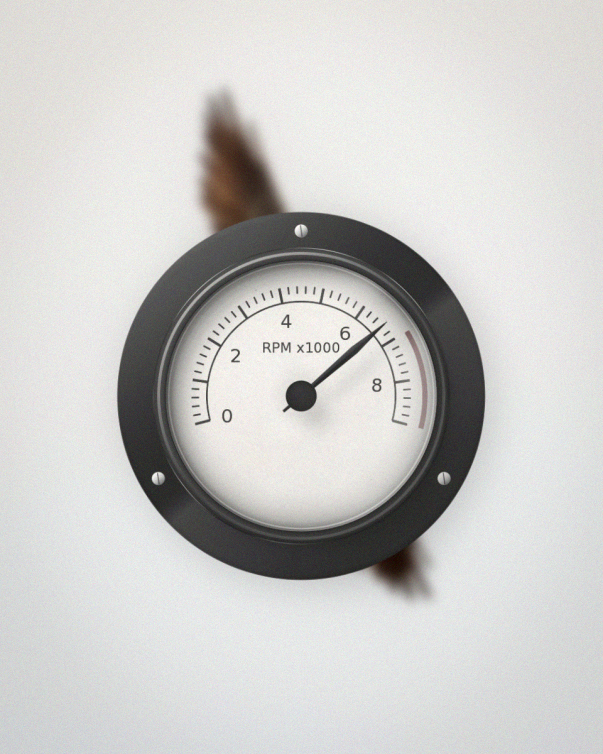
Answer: 6600 rpm
